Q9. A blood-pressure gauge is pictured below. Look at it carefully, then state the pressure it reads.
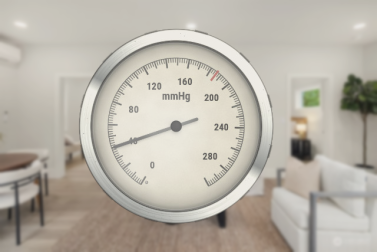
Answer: 40 mmHg
